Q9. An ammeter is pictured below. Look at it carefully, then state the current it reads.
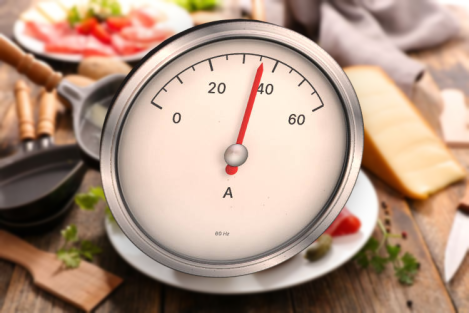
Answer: 35 A
